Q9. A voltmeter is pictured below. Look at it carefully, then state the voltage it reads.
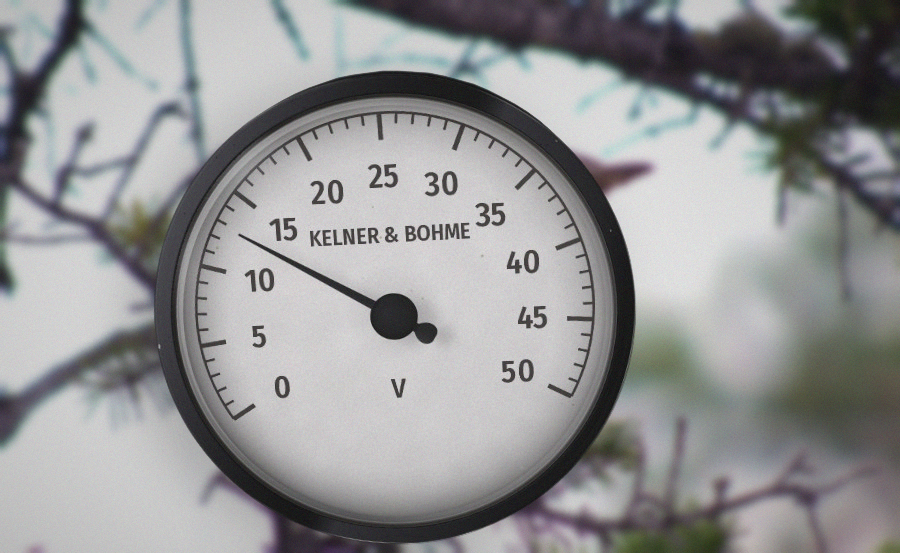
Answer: 13 V
